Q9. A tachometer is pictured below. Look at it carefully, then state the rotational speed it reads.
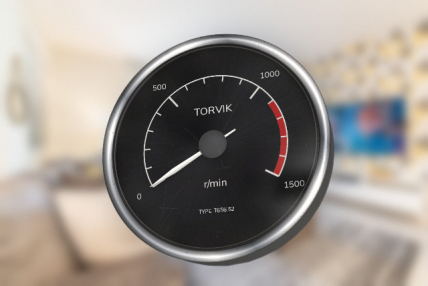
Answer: 0 rpm
